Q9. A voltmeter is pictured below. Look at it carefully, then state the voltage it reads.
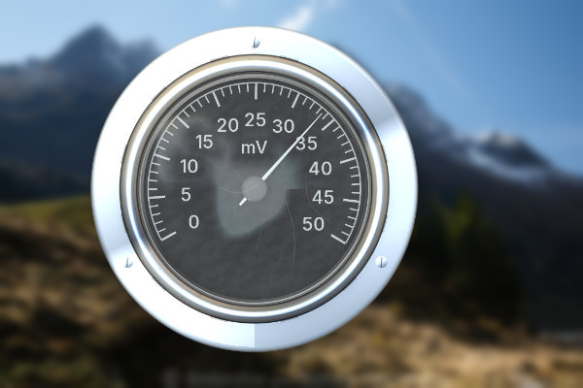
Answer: 33.5 mV
